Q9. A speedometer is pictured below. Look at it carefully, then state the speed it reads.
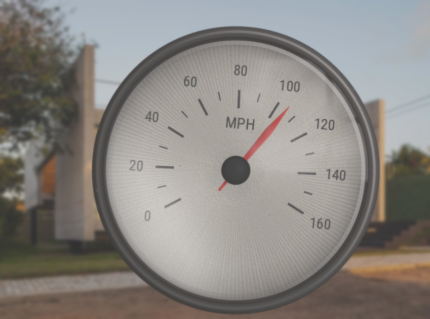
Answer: 105 mph
